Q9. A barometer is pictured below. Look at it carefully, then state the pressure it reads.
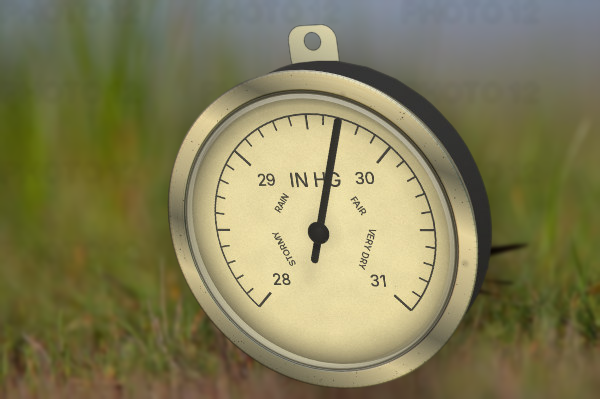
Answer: 29.7 inHg
